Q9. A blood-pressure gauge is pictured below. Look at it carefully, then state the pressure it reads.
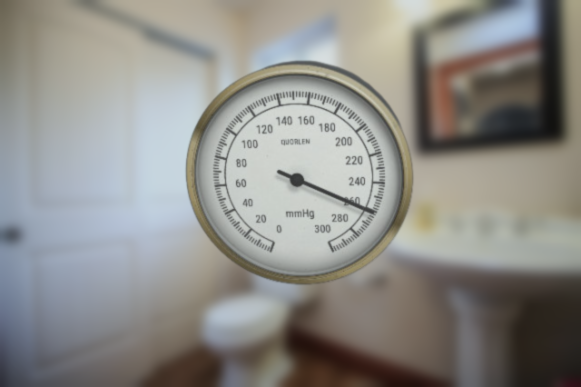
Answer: 260 mmHg
